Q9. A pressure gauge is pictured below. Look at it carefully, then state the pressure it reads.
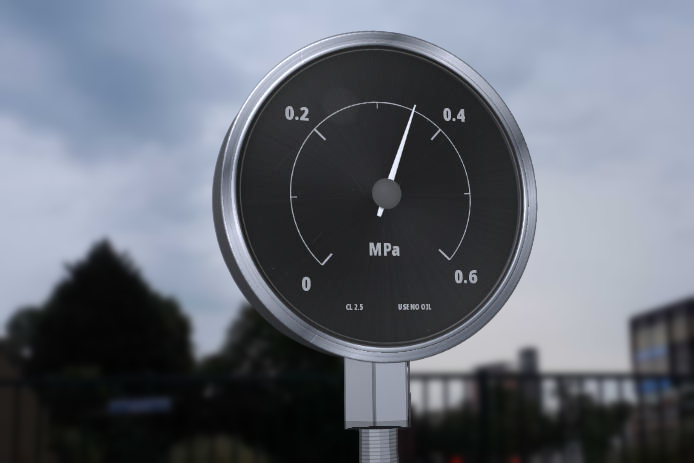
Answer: 0.35 MPa
